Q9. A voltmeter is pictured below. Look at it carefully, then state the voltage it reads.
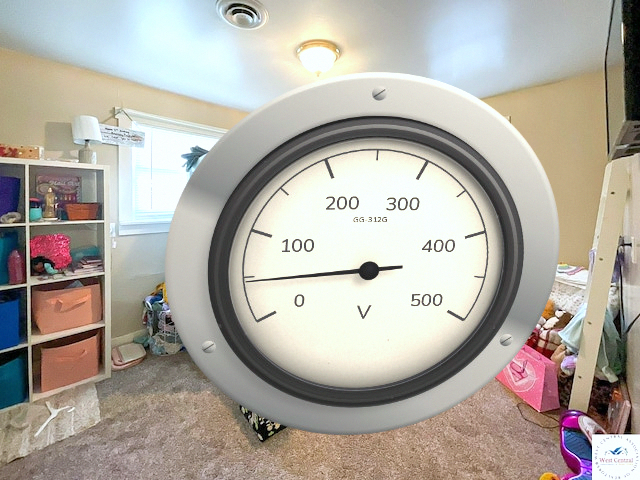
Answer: 50 V
